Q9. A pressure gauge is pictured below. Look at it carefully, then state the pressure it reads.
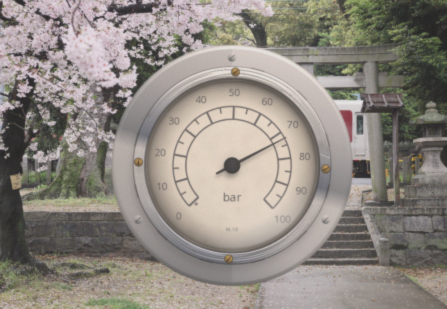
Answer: 72.5 bar
